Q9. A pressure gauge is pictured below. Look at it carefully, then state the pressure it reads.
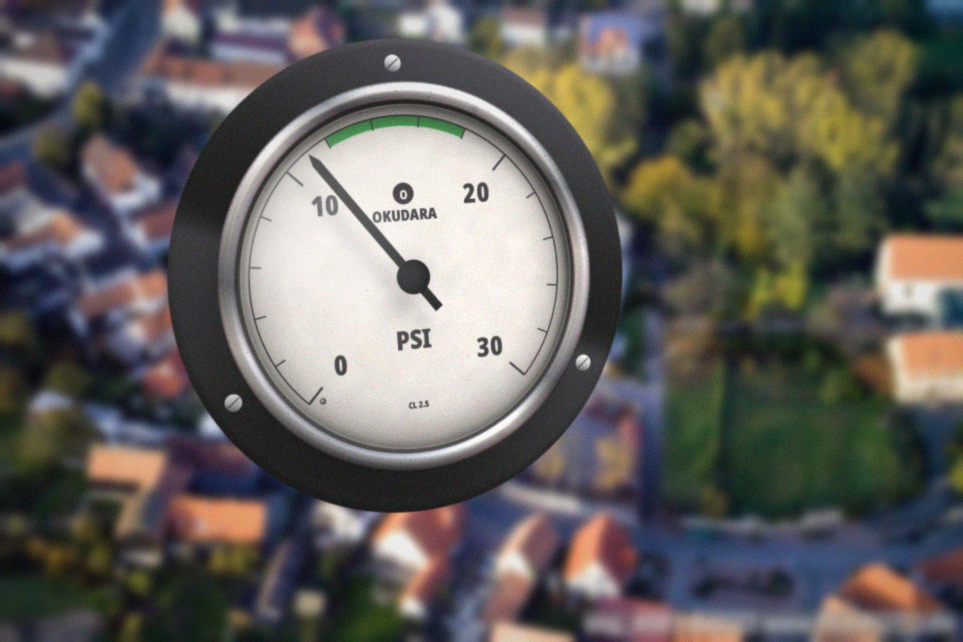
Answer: 11 psi
